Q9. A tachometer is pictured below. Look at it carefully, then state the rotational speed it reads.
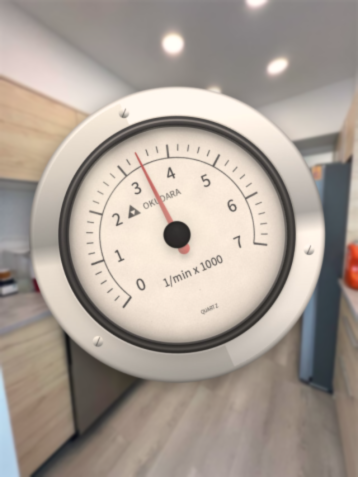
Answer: 3400 rpm
